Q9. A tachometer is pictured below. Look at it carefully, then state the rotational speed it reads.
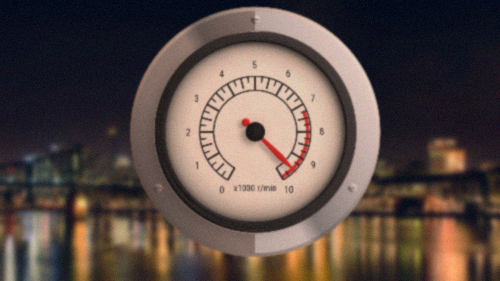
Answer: 9500 rpm
